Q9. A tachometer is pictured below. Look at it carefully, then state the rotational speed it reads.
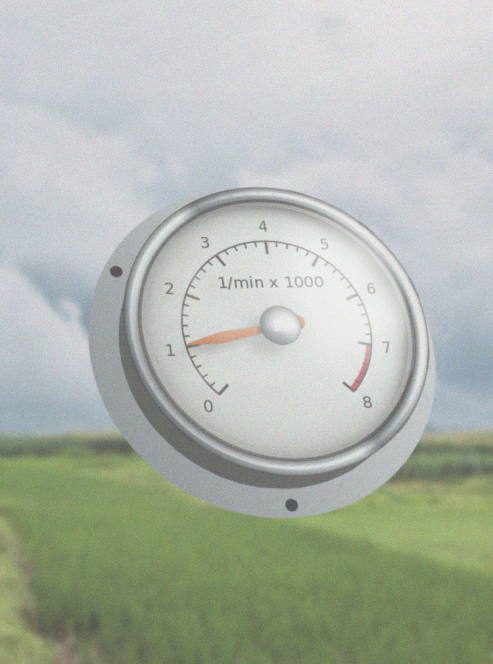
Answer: 1000 rpm
